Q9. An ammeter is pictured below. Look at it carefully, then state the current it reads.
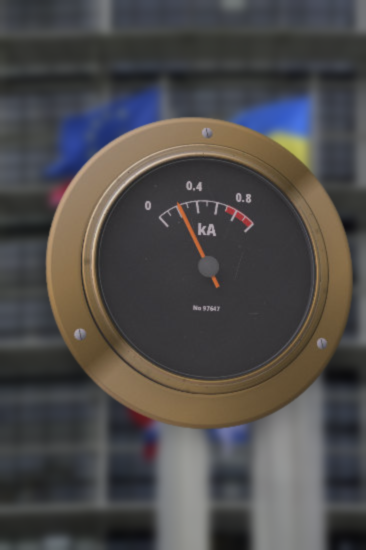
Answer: 0.2 kA
